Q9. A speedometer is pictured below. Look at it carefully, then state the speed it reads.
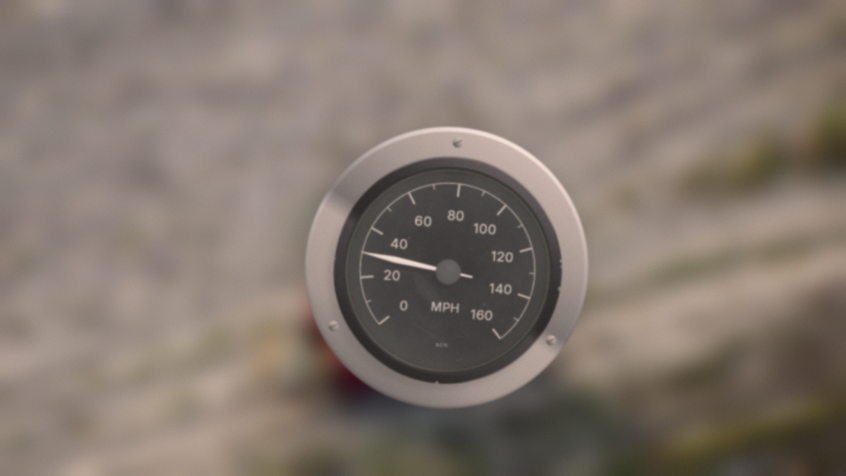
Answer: 30 mph
